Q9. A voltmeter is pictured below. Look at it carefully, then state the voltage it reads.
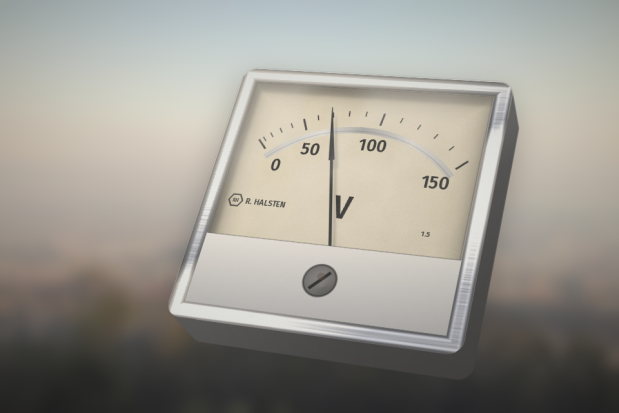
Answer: 70 V
